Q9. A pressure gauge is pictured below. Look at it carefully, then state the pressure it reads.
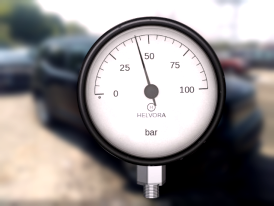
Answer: 42.5 bar
